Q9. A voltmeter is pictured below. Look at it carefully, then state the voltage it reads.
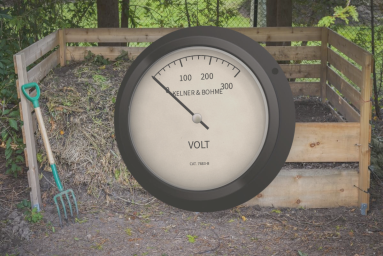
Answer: 0 V
